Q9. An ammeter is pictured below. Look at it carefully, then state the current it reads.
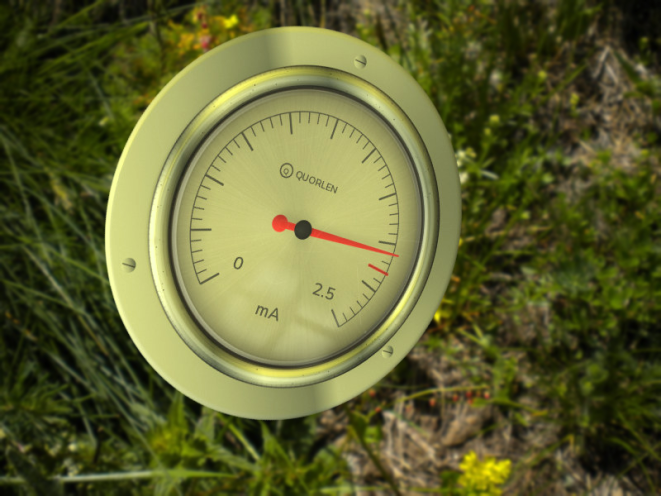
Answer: 2.05 mA
